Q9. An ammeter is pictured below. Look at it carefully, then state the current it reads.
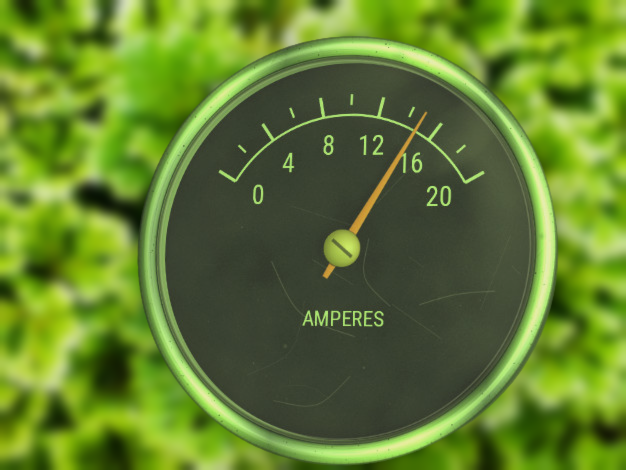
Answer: 15 A
